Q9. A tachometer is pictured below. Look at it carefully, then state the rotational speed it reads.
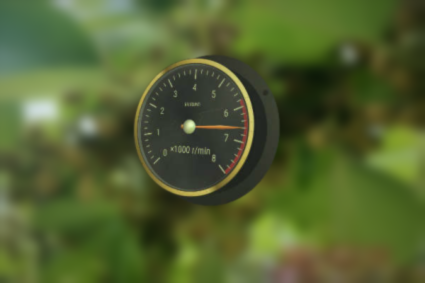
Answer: 6600 rpm
